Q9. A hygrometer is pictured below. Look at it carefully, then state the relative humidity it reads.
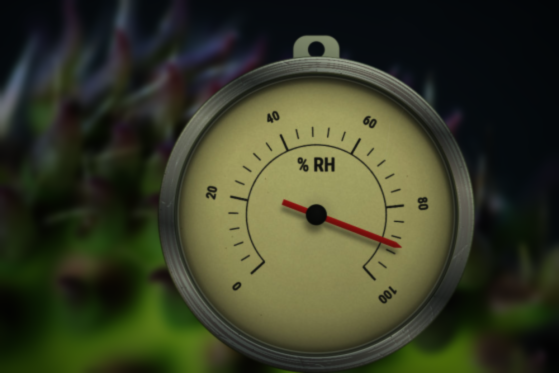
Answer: 90 %
